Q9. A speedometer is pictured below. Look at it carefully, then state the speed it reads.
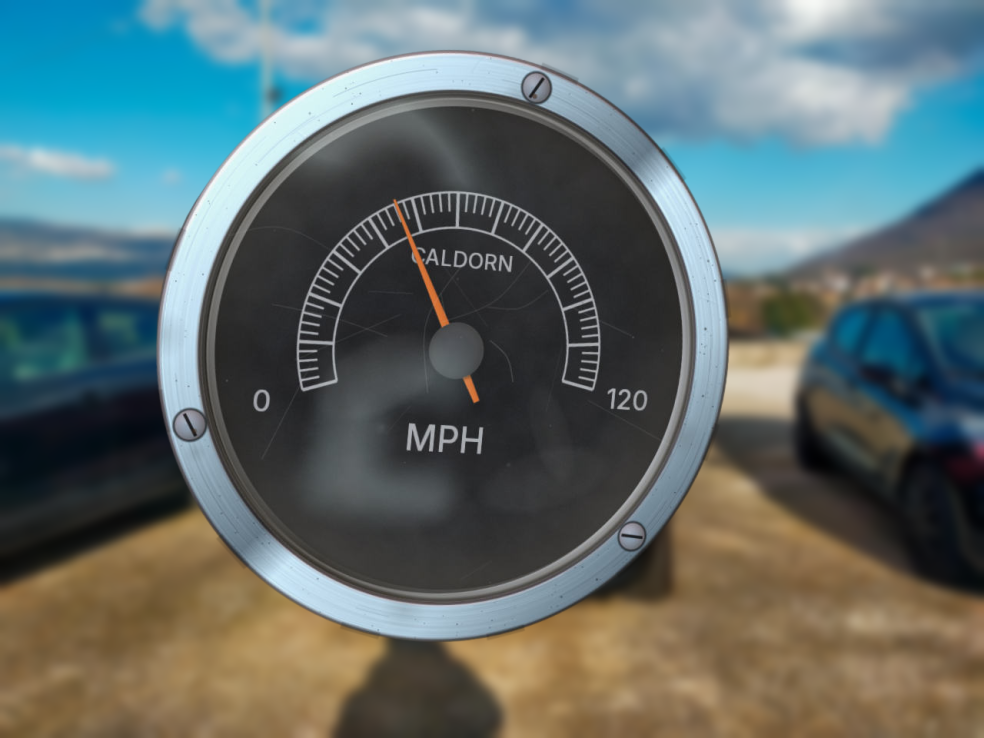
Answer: 46 mph
